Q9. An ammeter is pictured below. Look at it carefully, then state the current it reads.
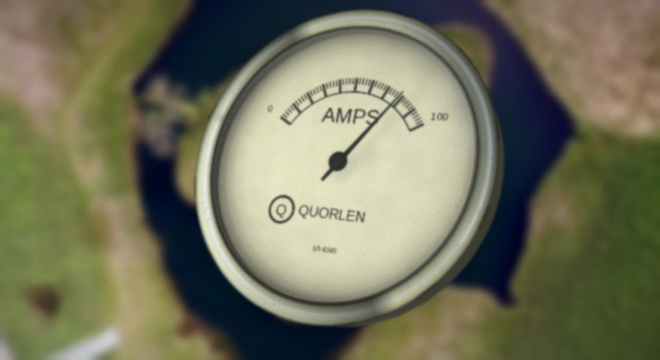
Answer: 80 A
